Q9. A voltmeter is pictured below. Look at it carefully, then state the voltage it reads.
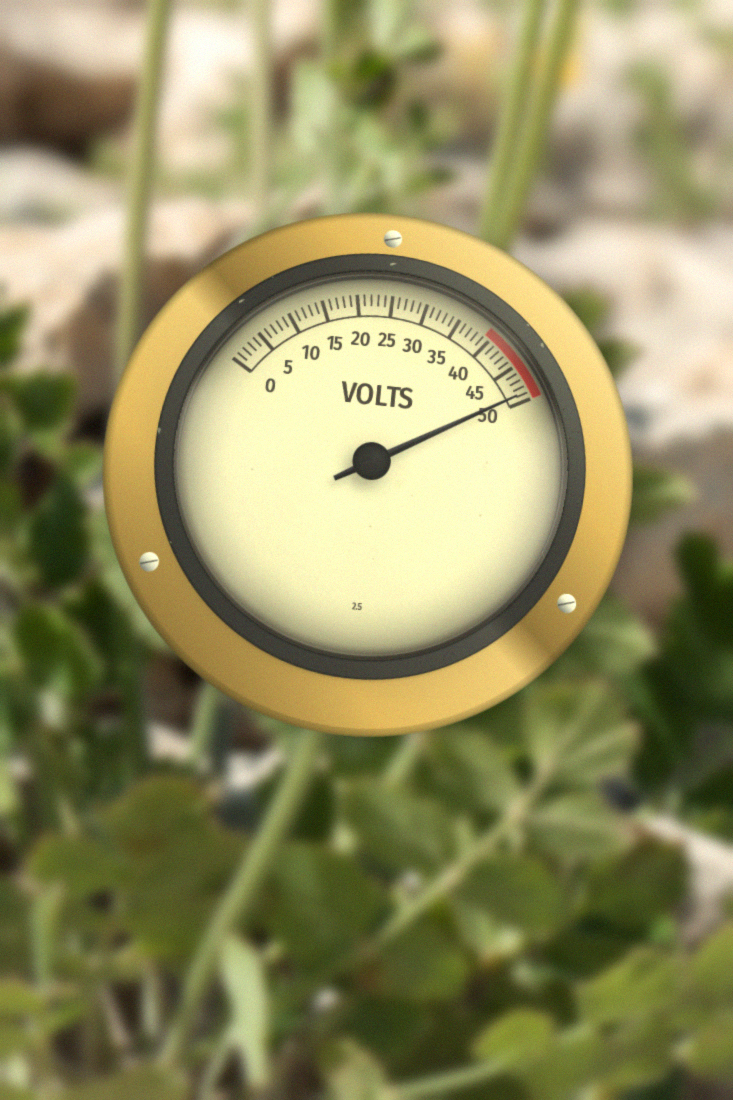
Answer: 49 V
